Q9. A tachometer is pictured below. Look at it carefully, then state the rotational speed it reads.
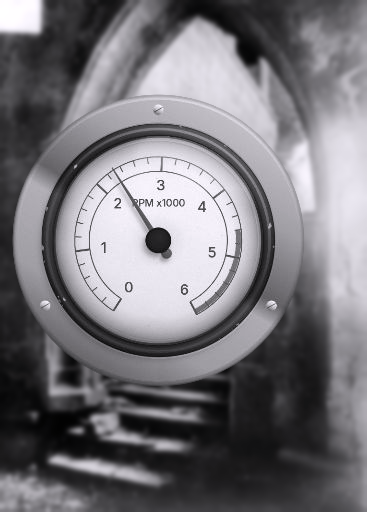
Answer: 2300 rpm
